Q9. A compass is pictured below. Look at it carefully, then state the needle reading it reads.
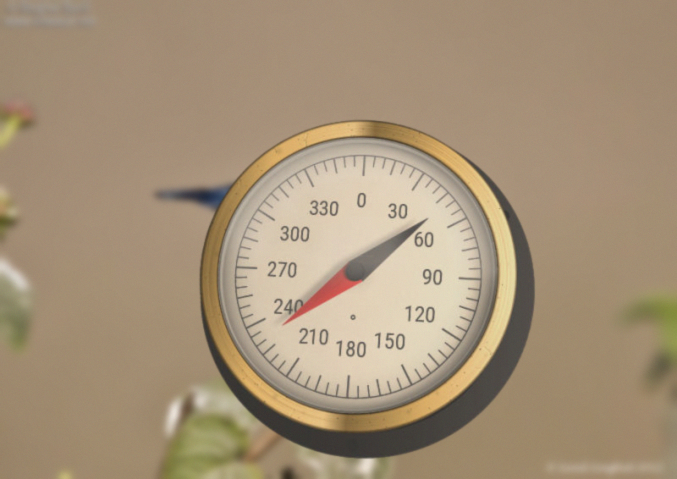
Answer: 230 °
